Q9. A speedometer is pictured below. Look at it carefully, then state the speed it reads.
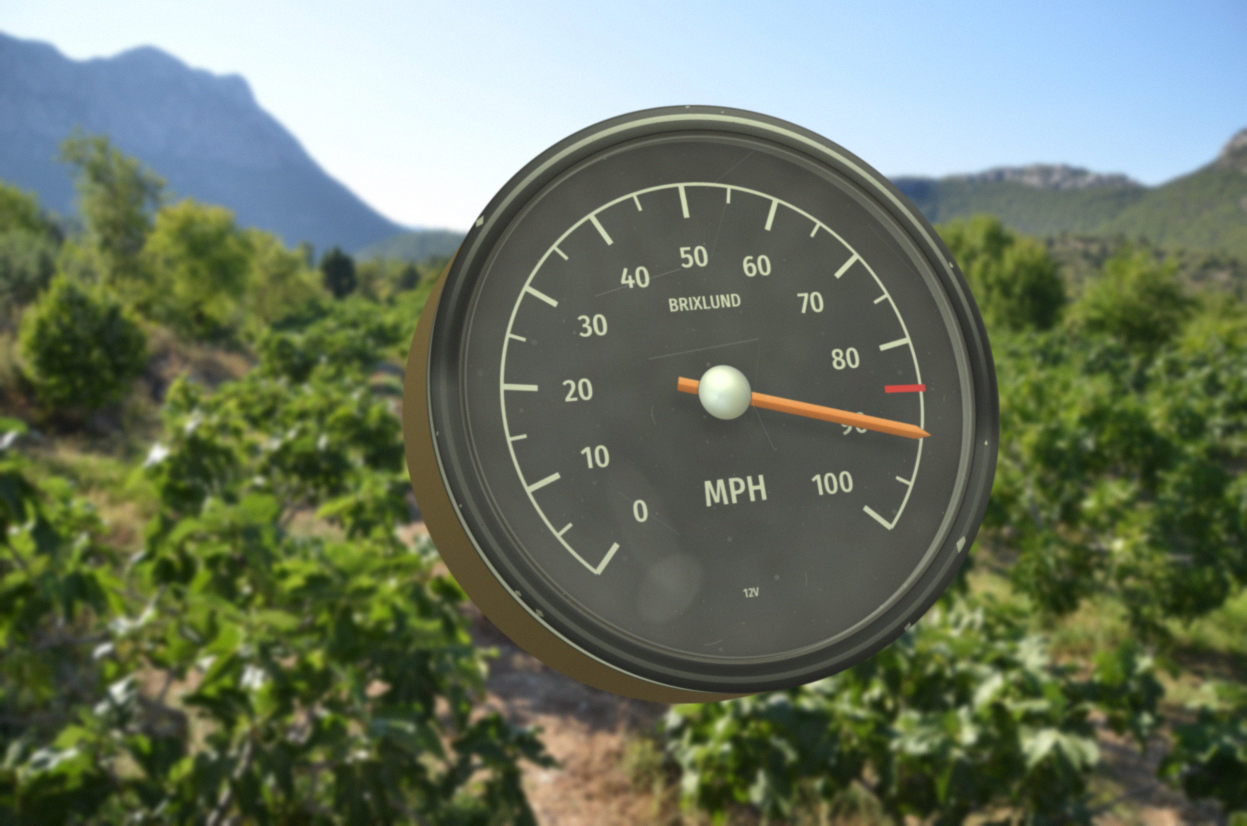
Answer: 90 mph
